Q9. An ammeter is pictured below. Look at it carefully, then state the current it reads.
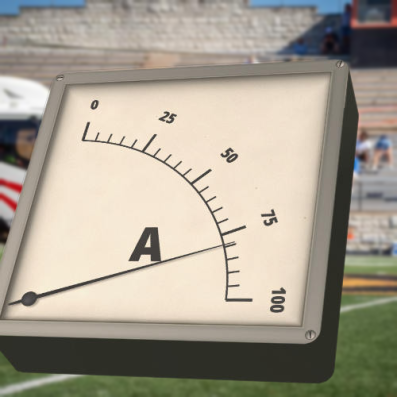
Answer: 80 A
